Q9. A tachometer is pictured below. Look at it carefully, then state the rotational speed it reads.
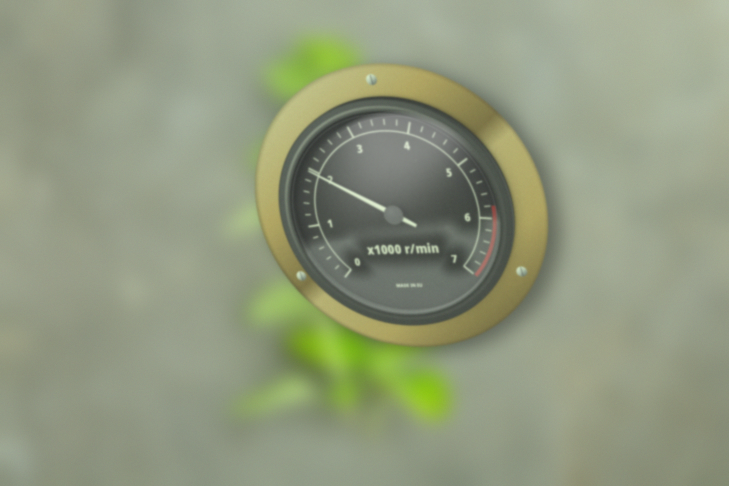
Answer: 2000 rpm
